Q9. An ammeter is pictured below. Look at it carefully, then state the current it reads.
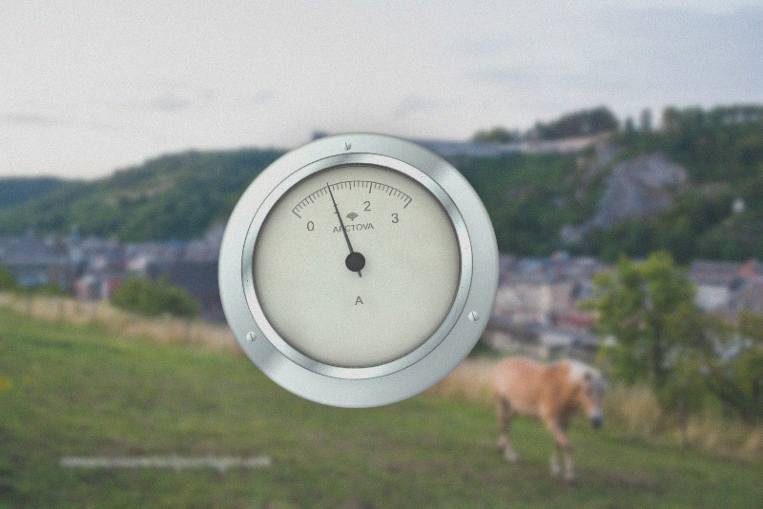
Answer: 1 A
